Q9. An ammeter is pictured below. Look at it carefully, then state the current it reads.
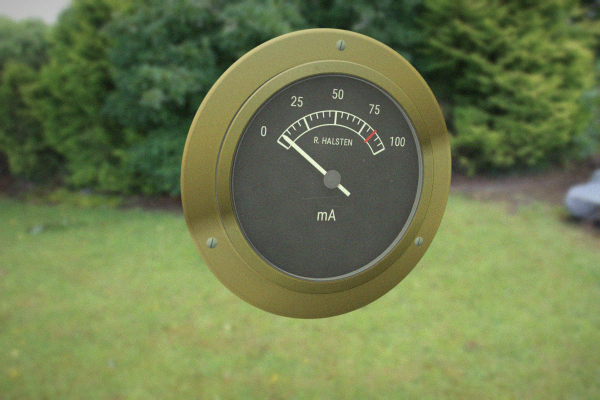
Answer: 5 mA
